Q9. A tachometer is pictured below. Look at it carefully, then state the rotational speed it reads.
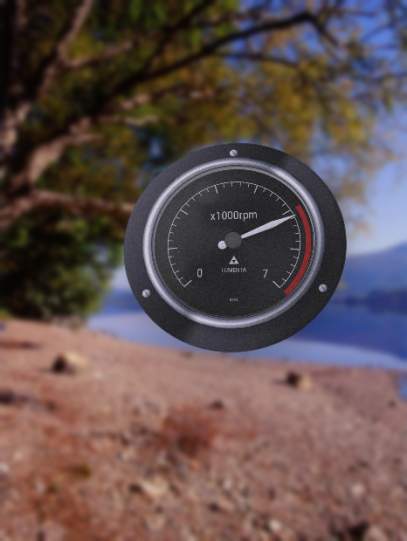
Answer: 5200 rpm
